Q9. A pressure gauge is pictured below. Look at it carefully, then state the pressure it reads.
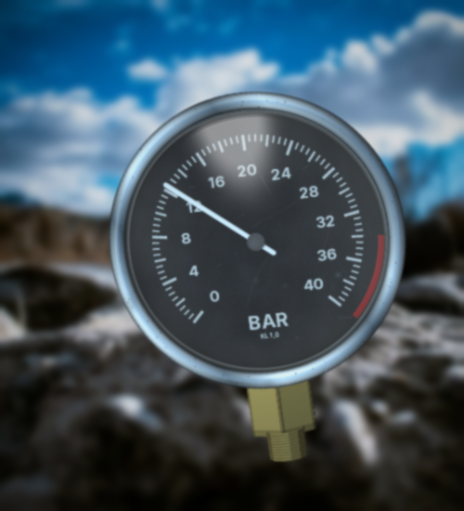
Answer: 12.5 bar
